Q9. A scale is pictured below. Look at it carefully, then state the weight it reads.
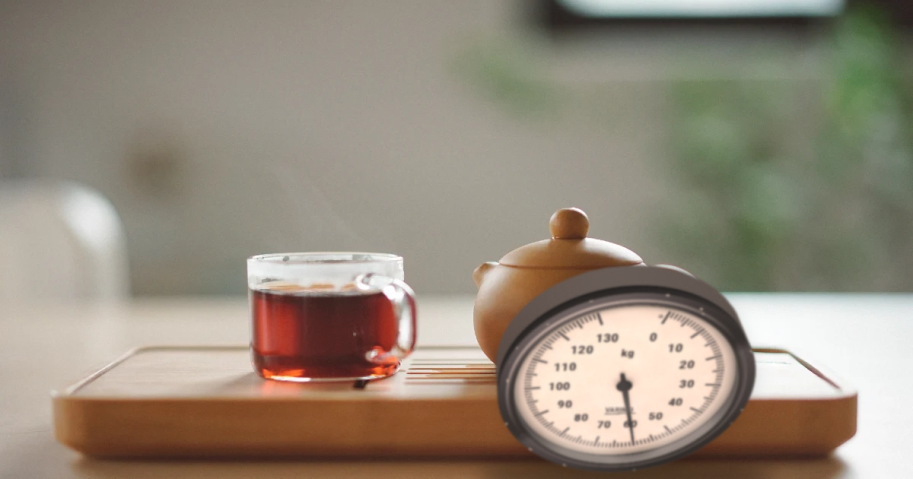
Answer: 60 kg
